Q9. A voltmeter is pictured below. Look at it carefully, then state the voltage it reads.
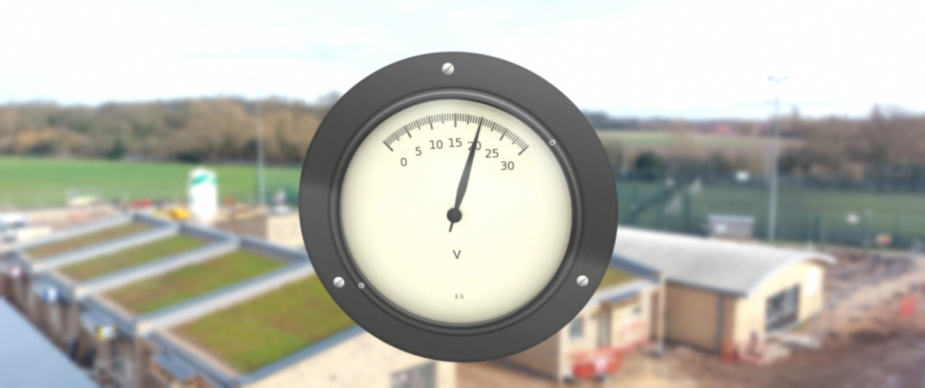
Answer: 20 V
